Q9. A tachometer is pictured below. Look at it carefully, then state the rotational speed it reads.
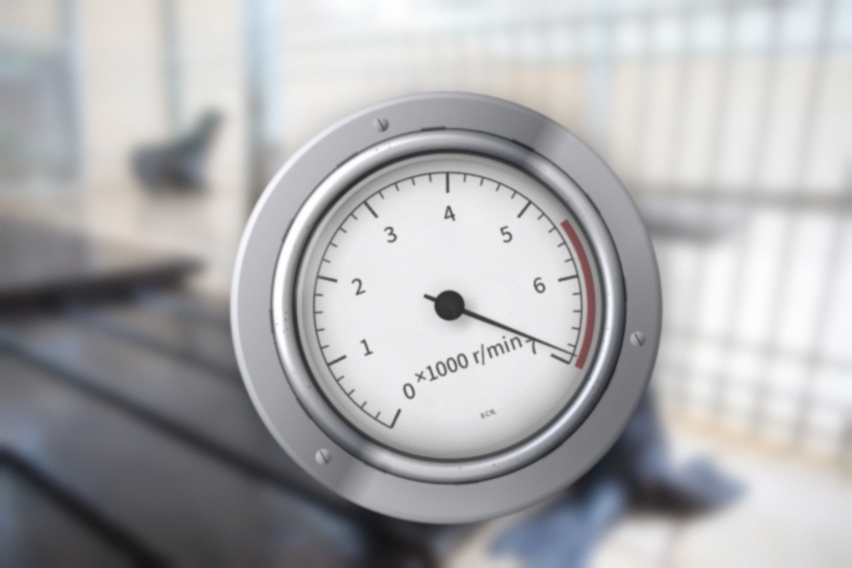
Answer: 6900 rpm
